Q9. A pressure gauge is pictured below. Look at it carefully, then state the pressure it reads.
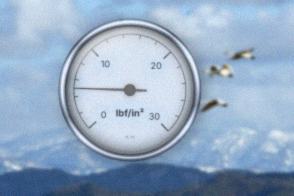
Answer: 5 psi
